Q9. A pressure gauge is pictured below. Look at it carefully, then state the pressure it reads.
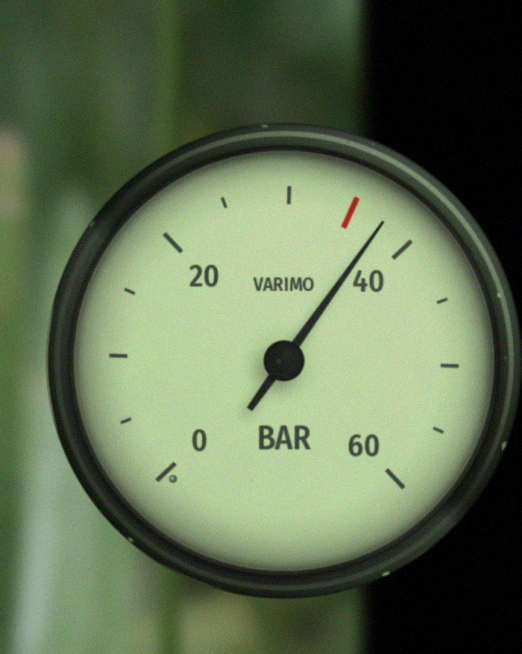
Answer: 37.5 bar
